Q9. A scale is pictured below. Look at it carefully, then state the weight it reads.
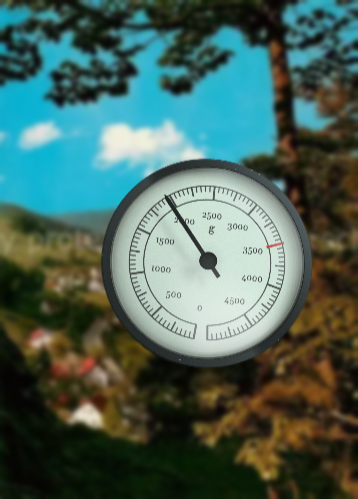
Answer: 1950 g
